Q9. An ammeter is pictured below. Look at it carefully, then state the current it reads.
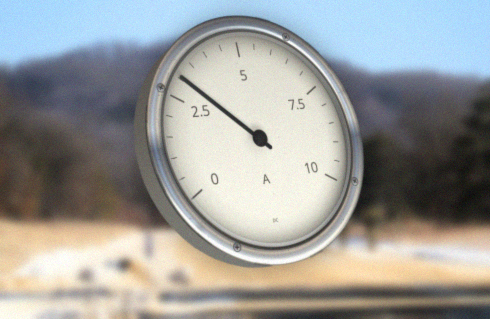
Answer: 3 A
